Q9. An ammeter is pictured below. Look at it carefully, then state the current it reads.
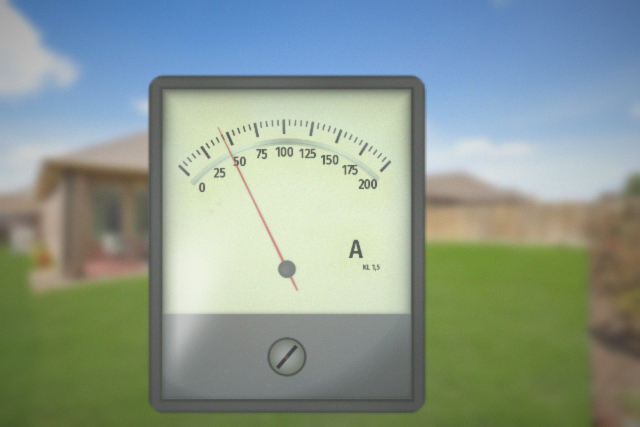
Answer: 45 A
